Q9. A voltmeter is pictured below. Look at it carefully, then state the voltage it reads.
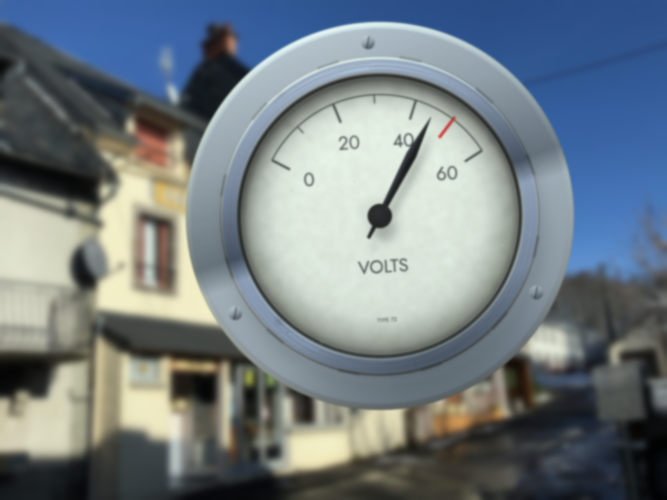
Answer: 45 V
